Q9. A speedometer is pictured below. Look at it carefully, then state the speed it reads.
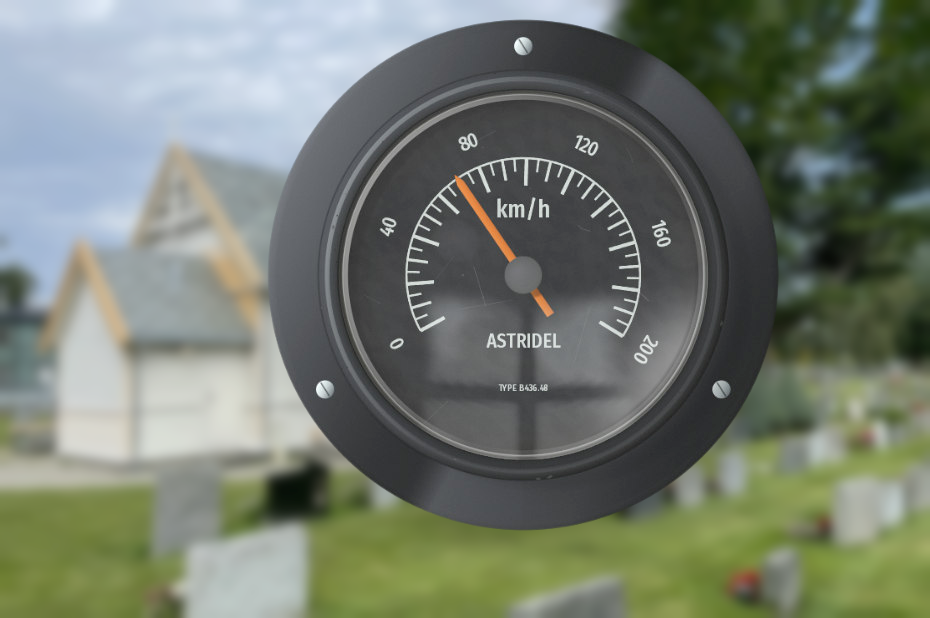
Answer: 70 km/h
